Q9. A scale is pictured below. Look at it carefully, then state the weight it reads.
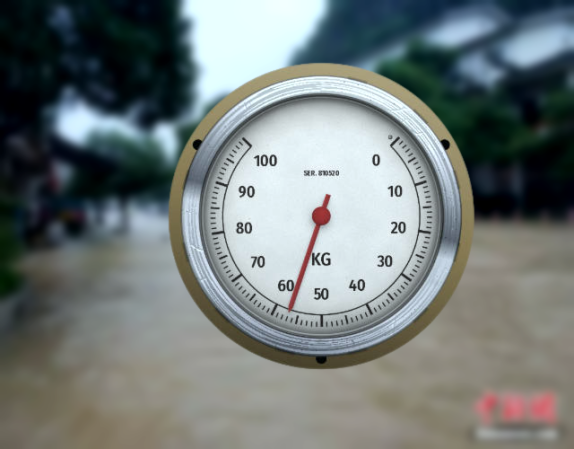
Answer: 57 kg
